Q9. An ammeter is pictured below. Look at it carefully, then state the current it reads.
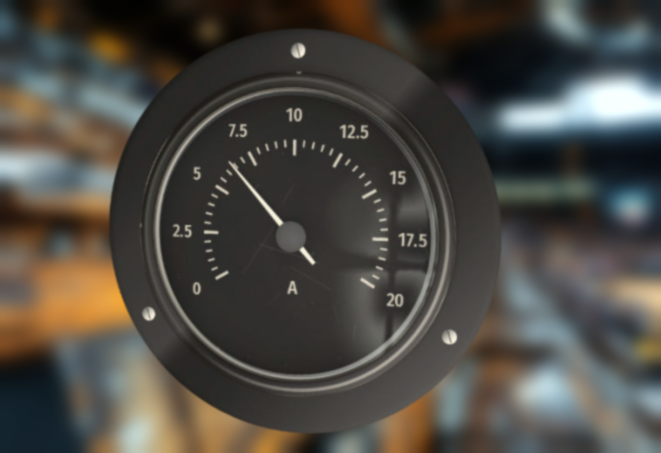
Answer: 6.5 A
